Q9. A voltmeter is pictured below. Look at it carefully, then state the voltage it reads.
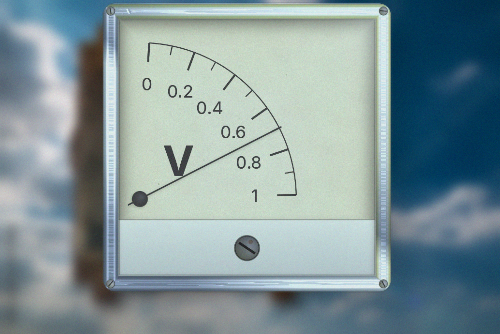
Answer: 0.7 V
